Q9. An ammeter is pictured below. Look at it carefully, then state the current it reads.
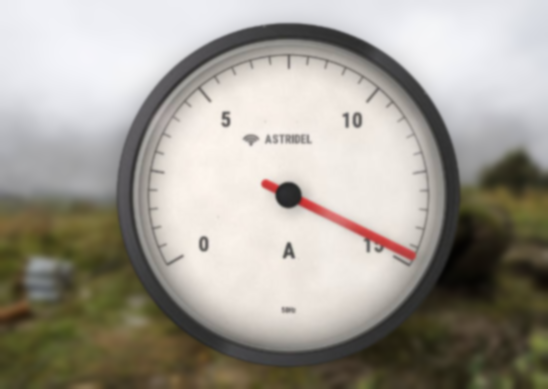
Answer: 14.75 A
